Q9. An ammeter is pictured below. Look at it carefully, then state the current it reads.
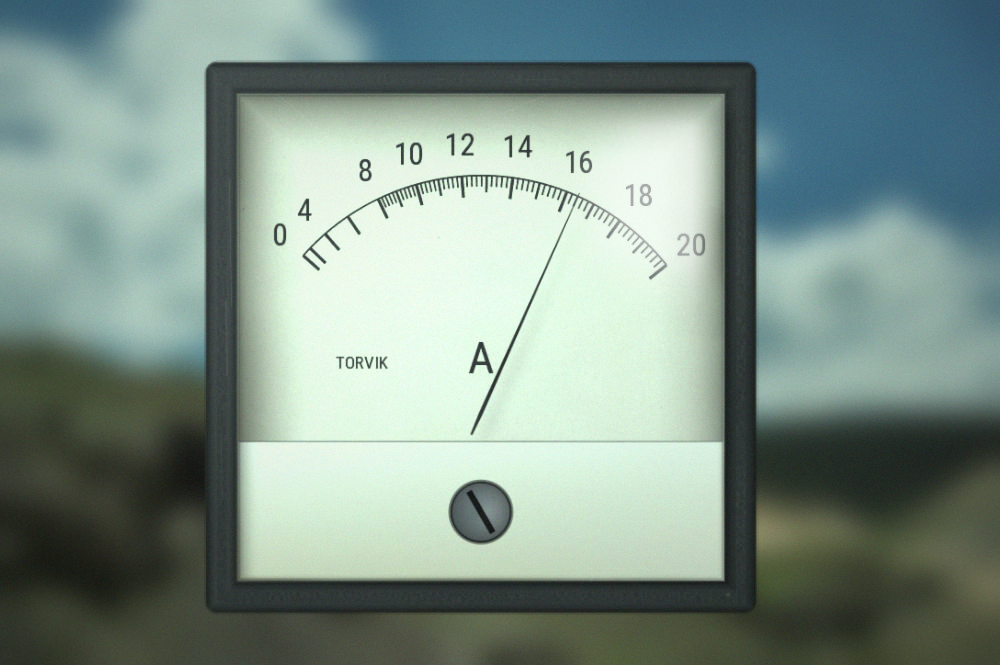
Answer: 16.4 A
